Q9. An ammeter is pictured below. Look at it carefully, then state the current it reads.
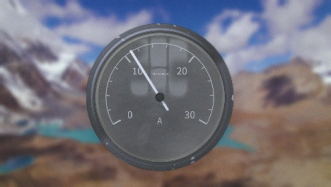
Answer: 11 A
